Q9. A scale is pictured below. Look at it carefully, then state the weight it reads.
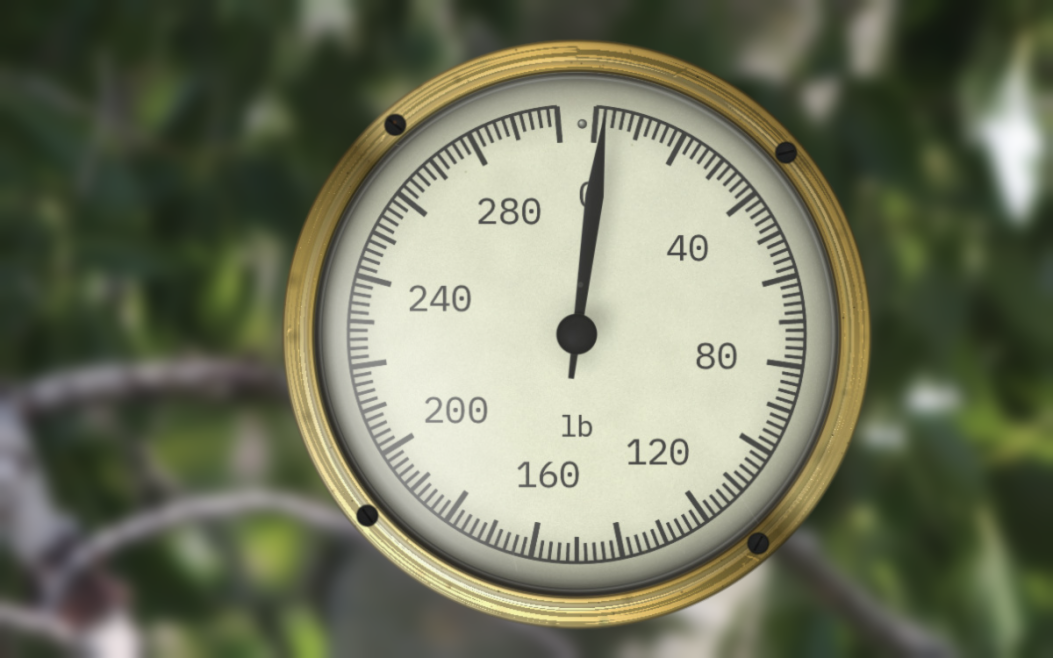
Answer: 2 lb
